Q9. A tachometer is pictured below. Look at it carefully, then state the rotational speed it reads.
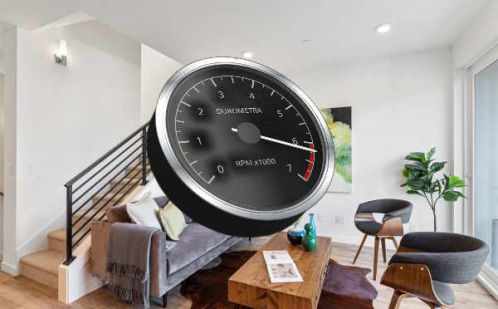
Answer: 6250 rpm
